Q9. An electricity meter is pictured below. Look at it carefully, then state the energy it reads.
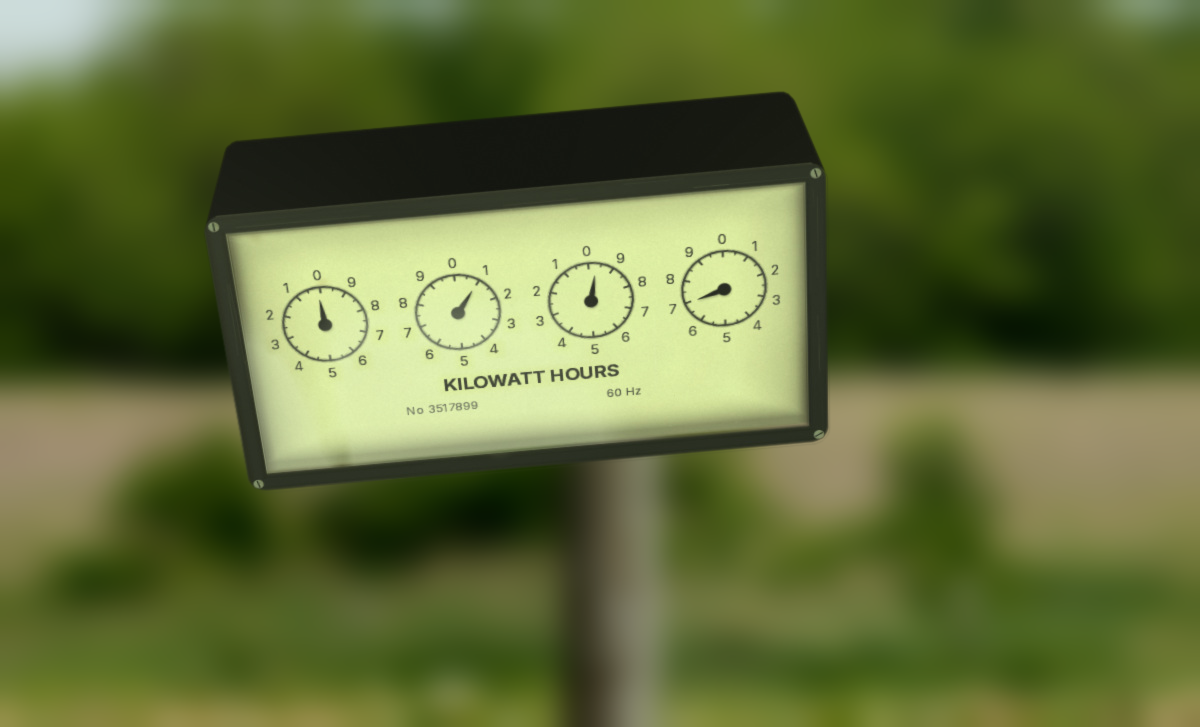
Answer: 97 kWh
